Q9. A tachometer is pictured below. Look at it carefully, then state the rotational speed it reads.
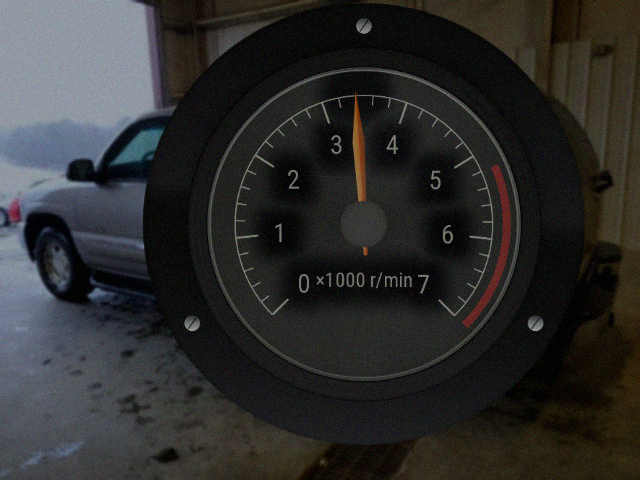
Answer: 3400 rpm
